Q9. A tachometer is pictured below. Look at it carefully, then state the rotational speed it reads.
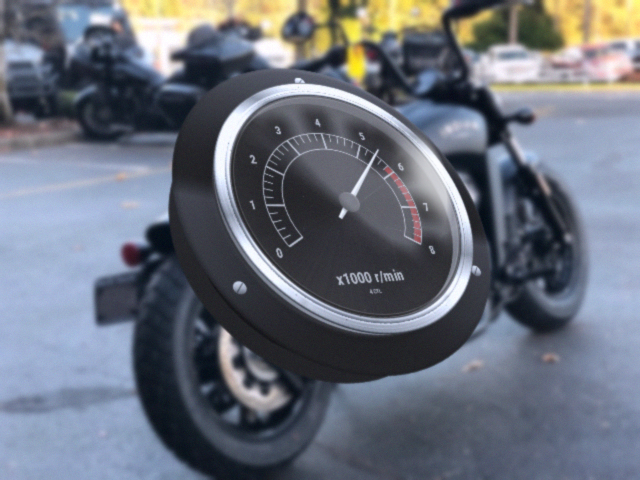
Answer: 5400 rpm
